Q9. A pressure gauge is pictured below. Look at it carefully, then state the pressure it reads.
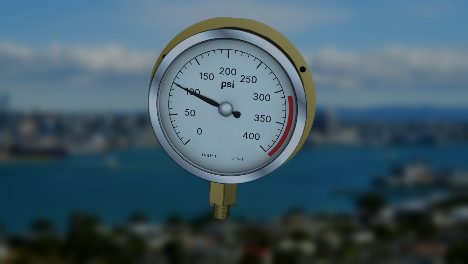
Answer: 100 psi
